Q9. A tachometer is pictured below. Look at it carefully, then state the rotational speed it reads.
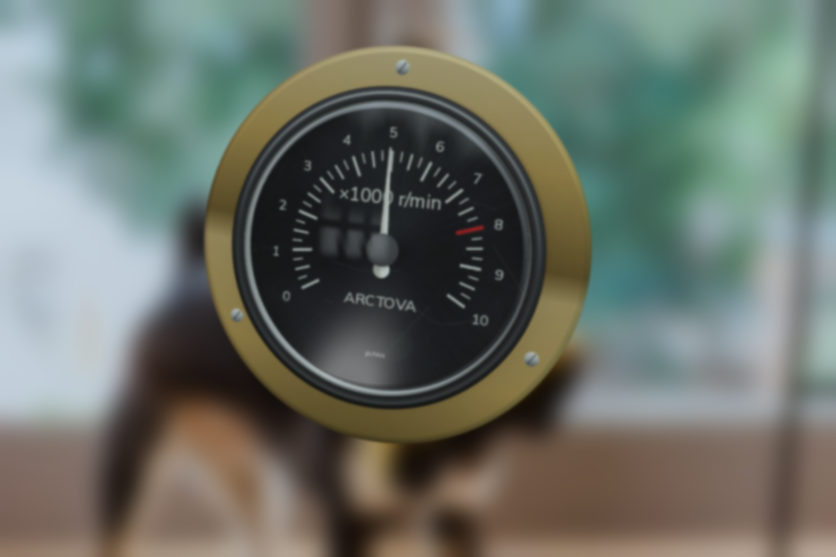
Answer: 5000 rpm
